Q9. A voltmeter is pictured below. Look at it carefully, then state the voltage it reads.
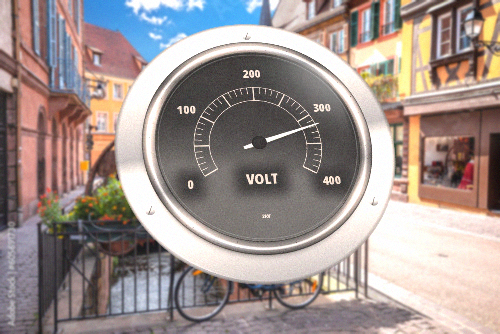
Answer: 320 V
